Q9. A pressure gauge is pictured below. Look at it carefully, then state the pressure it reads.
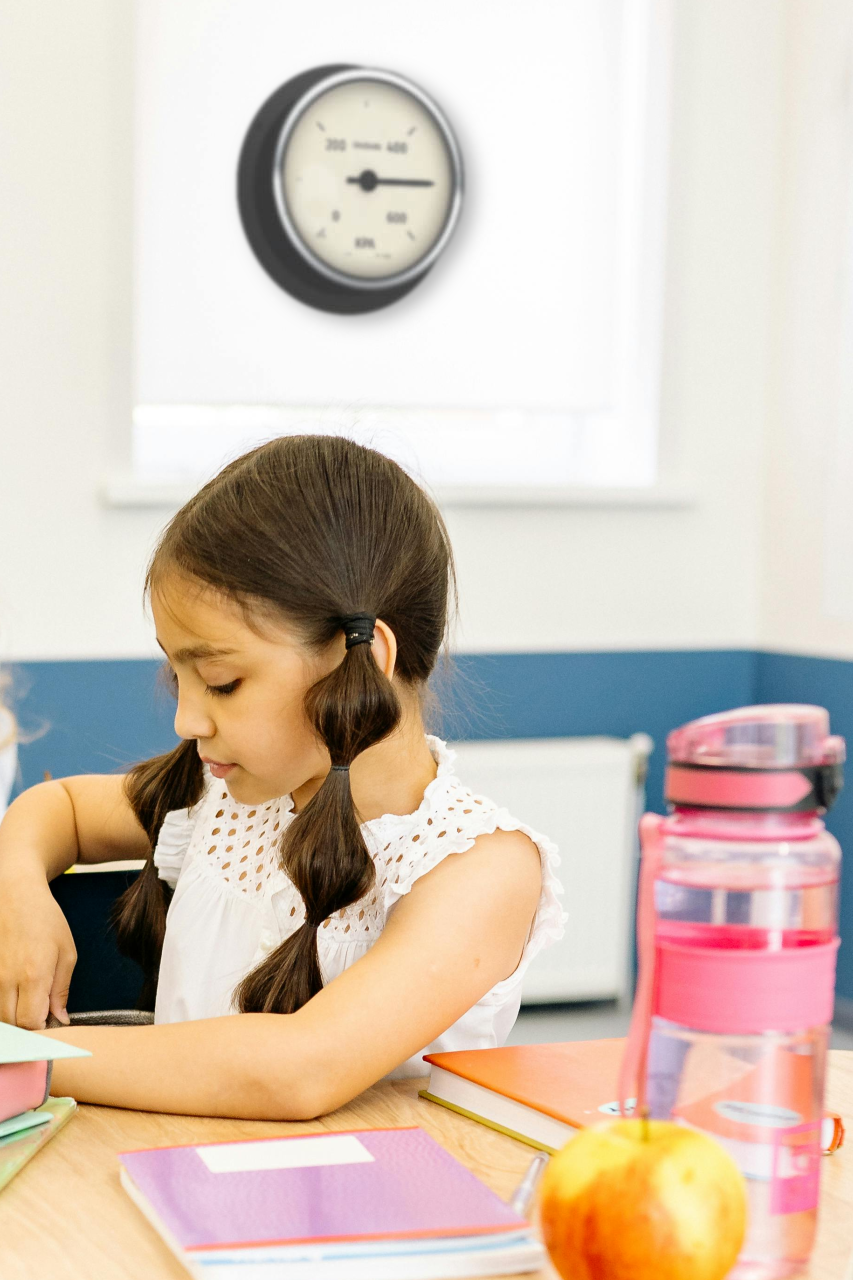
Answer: 500 kPa
